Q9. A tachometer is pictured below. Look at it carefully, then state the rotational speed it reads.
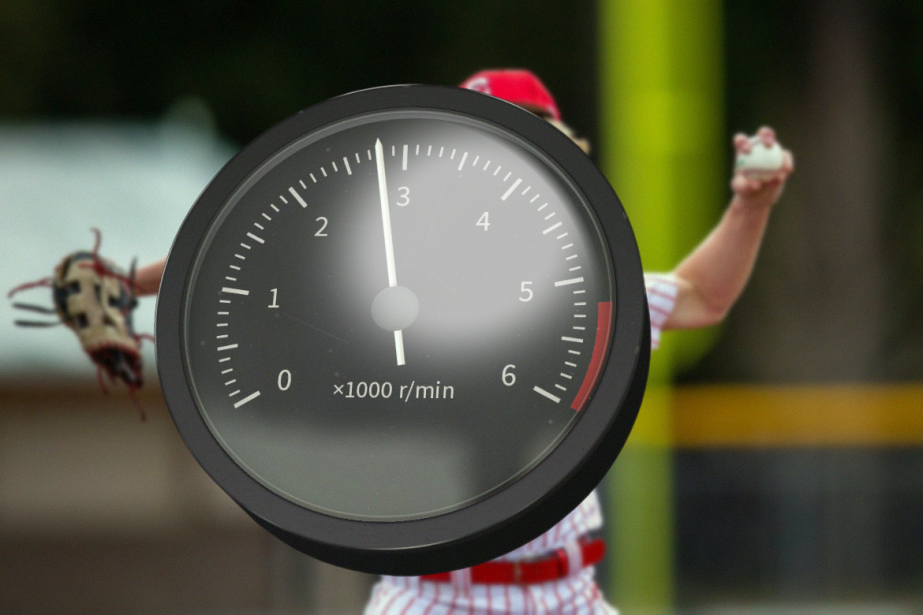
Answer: 2800 rpm
